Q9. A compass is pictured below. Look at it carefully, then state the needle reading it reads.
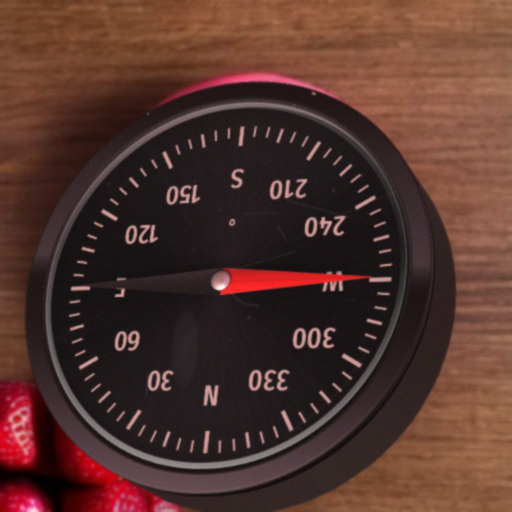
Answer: 270 °
